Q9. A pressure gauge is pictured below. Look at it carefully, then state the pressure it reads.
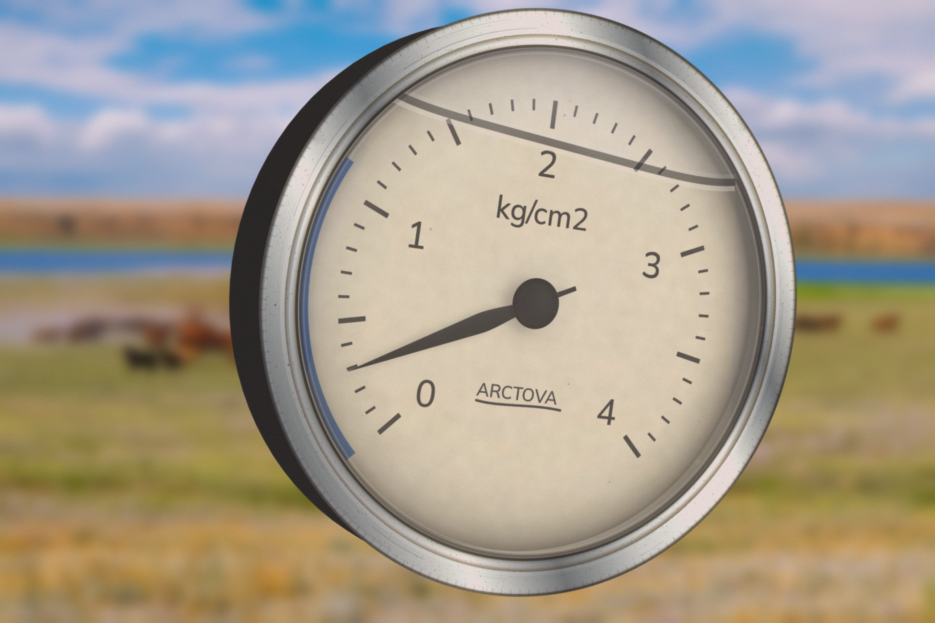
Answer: 0.3 kg/cm²
